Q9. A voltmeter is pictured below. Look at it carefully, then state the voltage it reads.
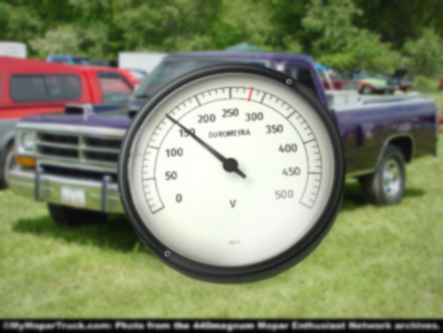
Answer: 150 V
